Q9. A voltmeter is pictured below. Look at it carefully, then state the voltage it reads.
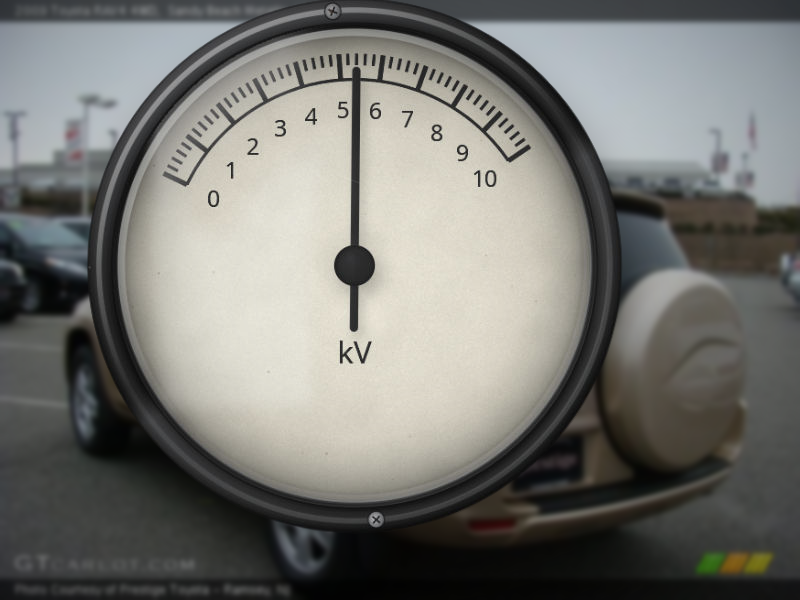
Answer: 5.4 kV
